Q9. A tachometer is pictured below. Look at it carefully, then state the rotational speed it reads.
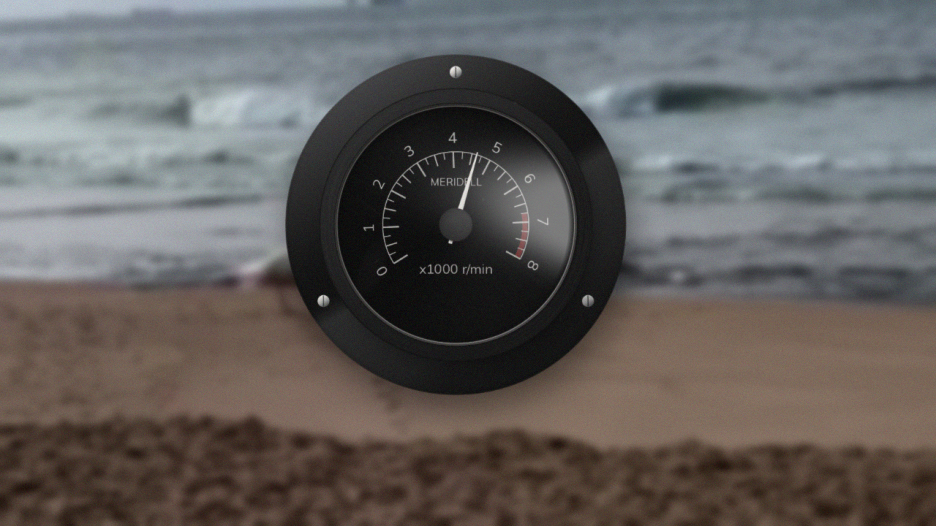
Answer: 4625 rpm
